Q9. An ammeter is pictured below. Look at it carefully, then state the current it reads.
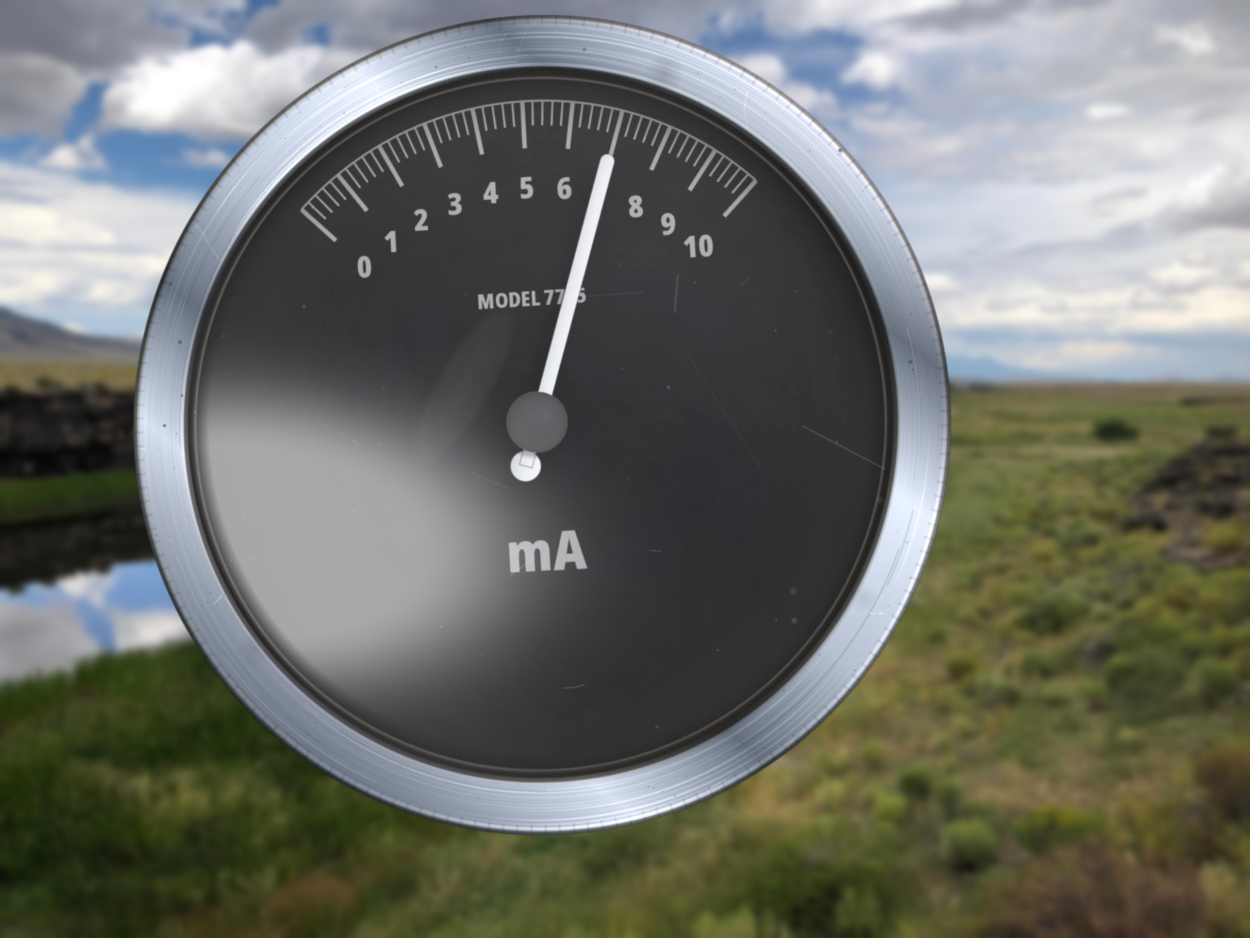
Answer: 7 mA
